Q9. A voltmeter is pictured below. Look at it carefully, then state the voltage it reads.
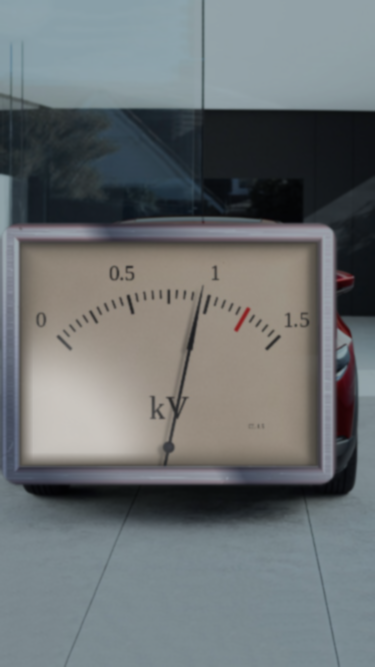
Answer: 0.95 kV
